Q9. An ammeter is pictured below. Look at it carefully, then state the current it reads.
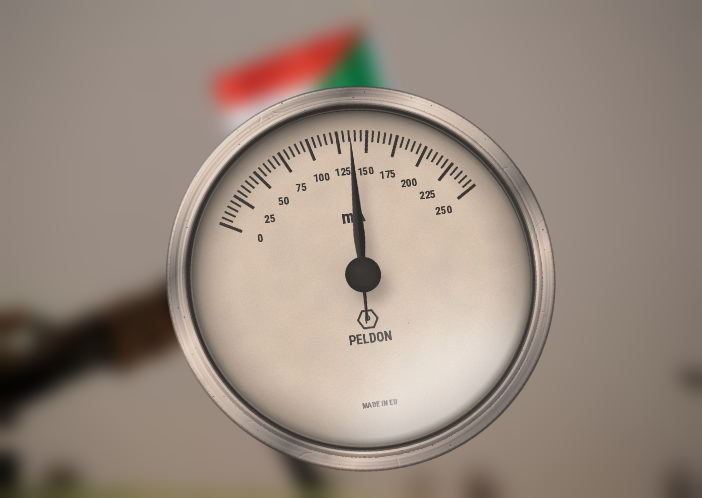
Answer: 135 mA
